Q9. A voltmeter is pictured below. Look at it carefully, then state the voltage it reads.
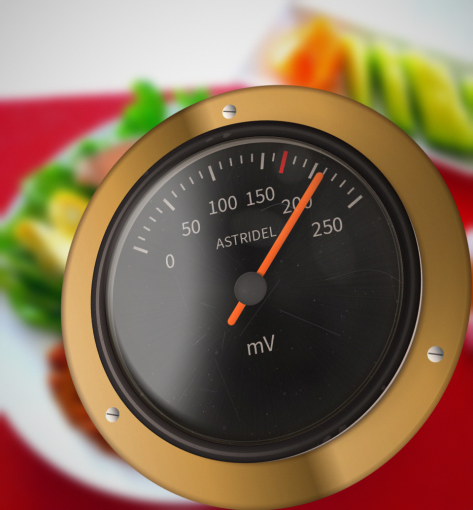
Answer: 210 mV
